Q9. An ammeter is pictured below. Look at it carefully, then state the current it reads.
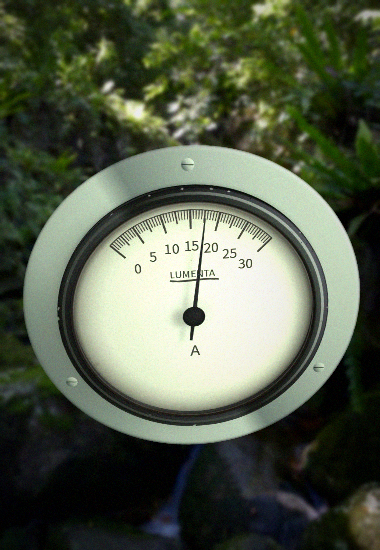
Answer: 17.5 A
